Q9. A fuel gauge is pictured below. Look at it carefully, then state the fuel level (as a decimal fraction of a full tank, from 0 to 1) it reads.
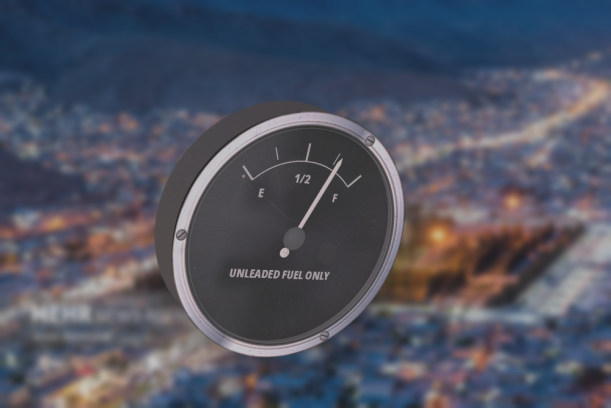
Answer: 0.75
